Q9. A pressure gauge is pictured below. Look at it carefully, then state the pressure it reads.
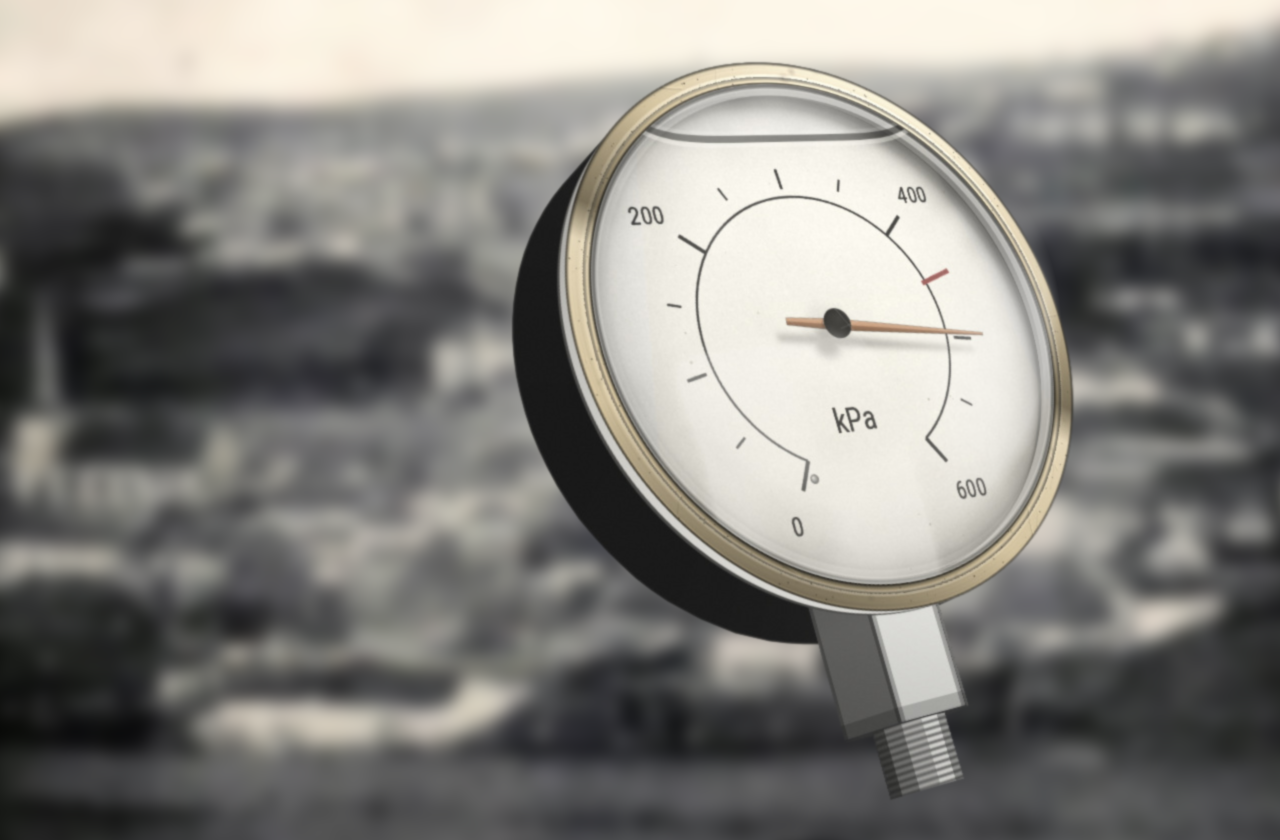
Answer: 500 kPa
